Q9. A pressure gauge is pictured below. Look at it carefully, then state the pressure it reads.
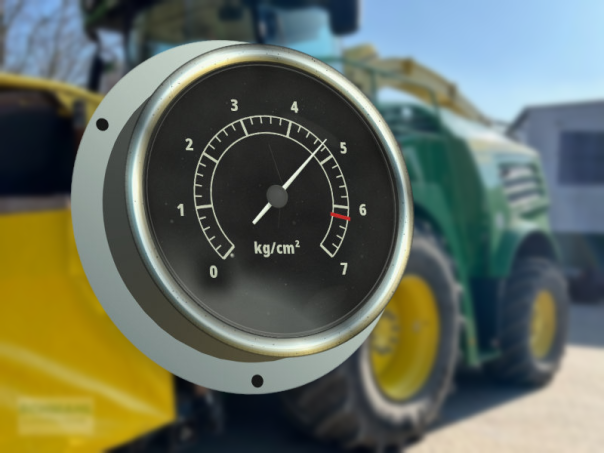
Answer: 4.7 kg/cm²
